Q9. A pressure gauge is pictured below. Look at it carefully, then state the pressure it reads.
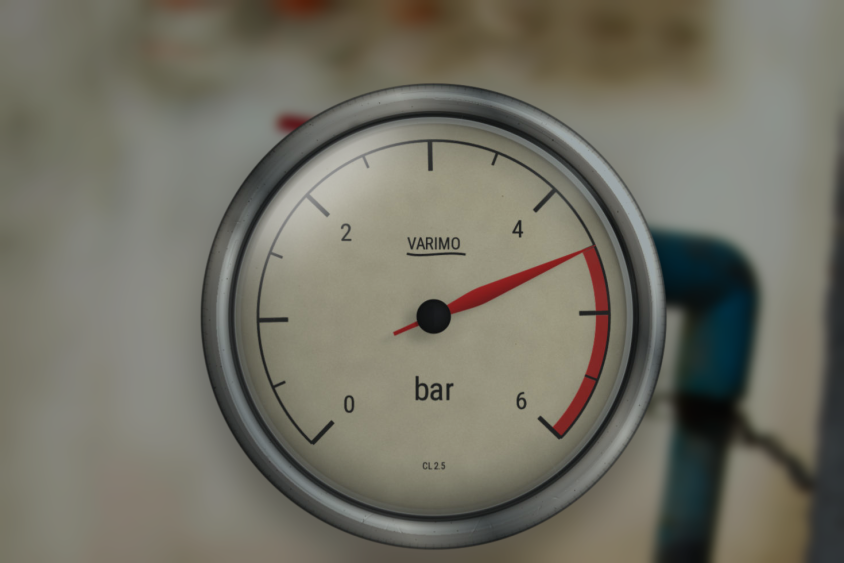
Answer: 4.5 bar
